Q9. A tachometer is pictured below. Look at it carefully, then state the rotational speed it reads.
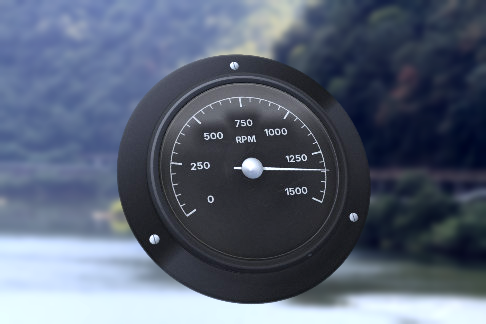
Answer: 1350 rpm
